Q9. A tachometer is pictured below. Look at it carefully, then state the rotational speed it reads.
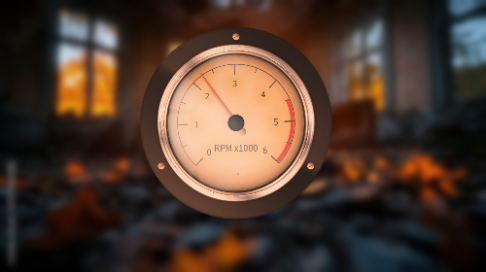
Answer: 2250 rpm
